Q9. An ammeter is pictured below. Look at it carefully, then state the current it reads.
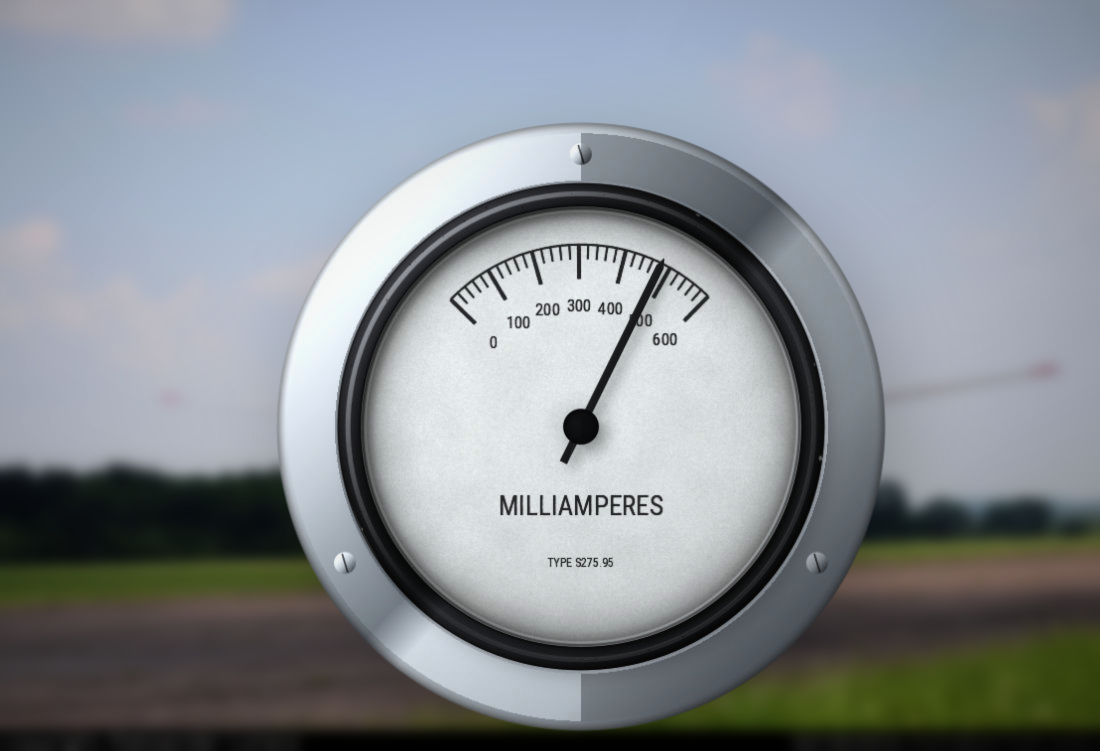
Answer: 480 mA
